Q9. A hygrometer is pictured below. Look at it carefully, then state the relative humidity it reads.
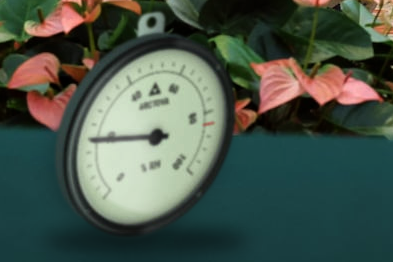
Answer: 20 %
